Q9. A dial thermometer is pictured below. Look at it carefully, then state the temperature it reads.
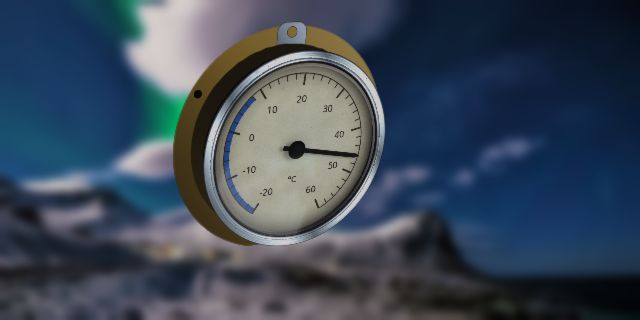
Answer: 46 °C
